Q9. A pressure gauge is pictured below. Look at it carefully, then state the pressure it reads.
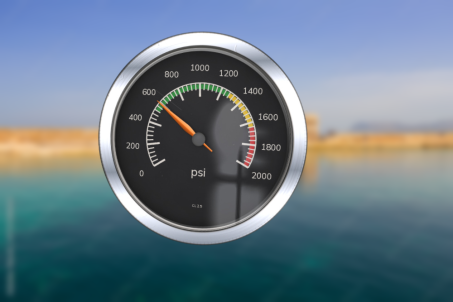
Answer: 600 psi
